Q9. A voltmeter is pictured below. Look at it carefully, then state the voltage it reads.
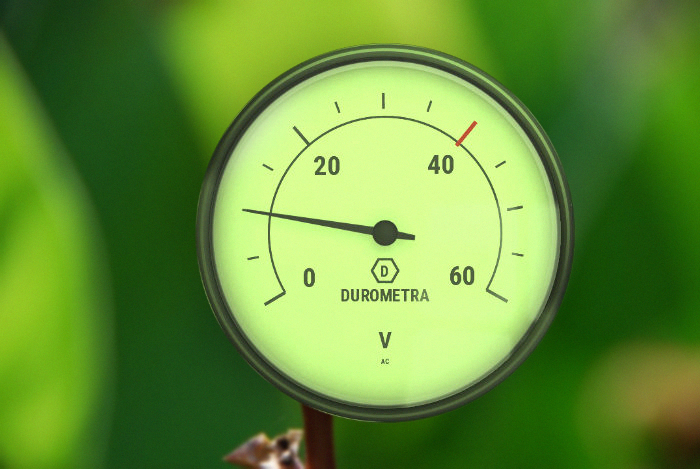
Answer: 10 V
